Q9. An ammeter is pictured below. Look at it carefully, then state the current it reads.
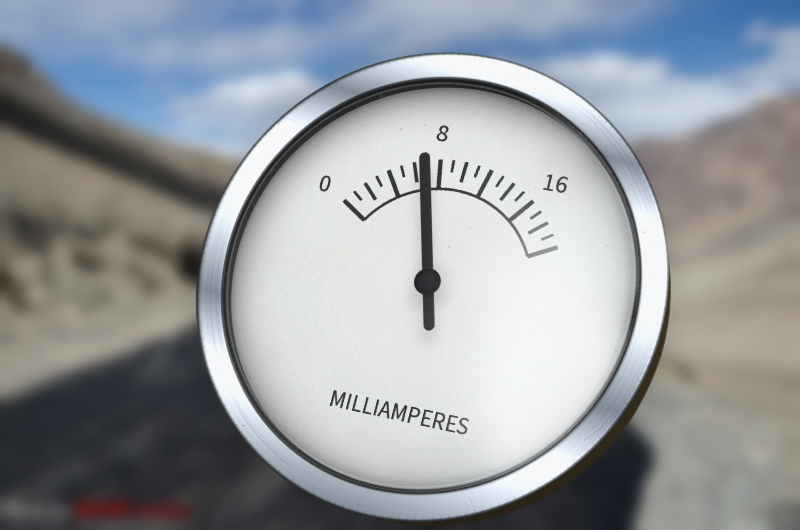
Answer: 7 mA
